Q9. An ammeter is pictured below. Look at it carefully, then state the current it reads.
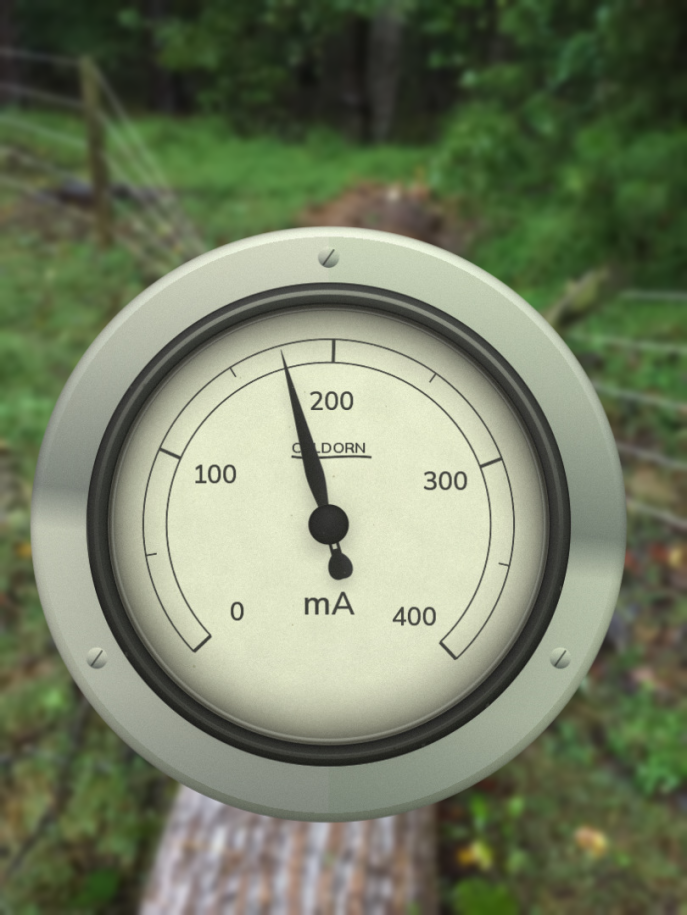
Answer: 175 mA
